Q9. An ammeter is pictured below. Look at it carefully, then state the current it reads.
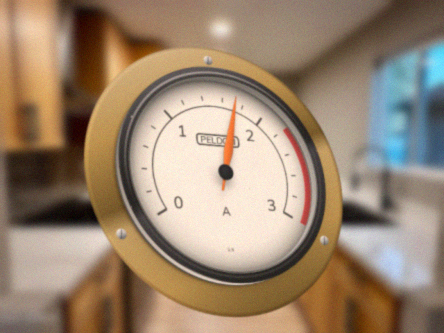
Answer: 1.7 A
